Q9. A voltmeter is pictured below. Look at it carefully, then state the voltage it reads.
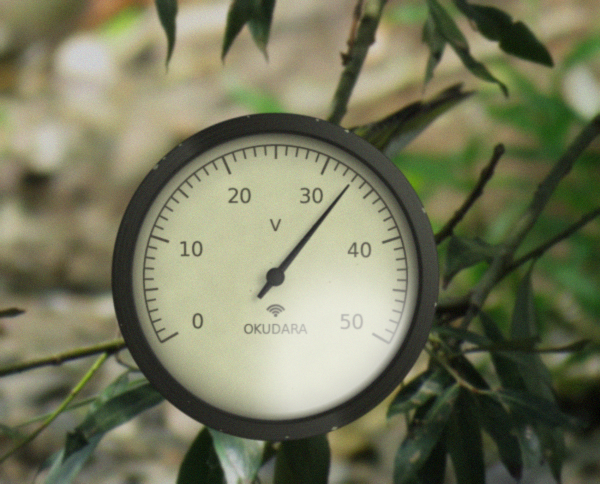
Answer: 33 V
